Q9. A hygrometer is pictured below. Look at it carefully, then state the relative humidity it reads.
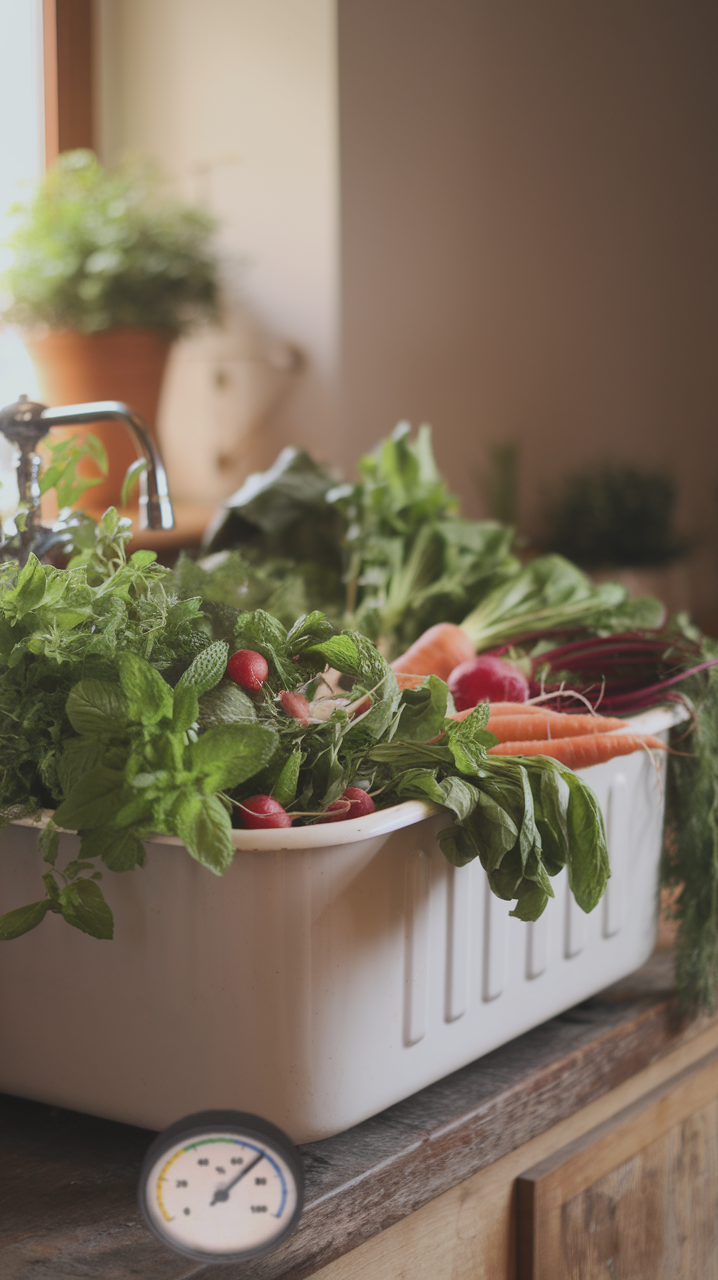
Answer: 68 %
